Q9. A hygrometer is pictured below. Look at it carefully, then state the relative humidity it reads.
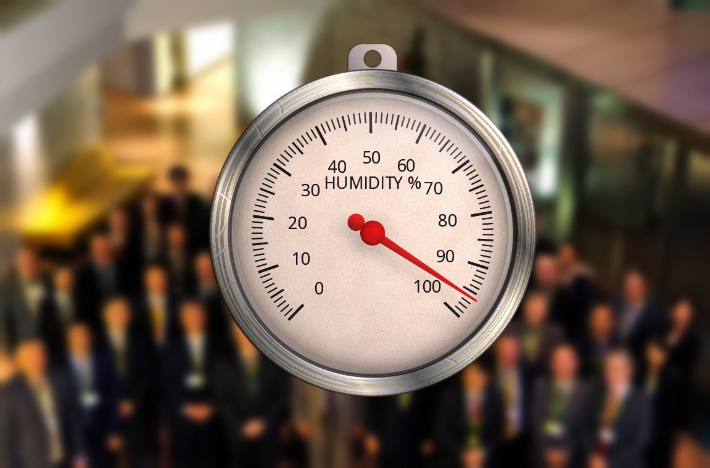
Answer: 96 %
